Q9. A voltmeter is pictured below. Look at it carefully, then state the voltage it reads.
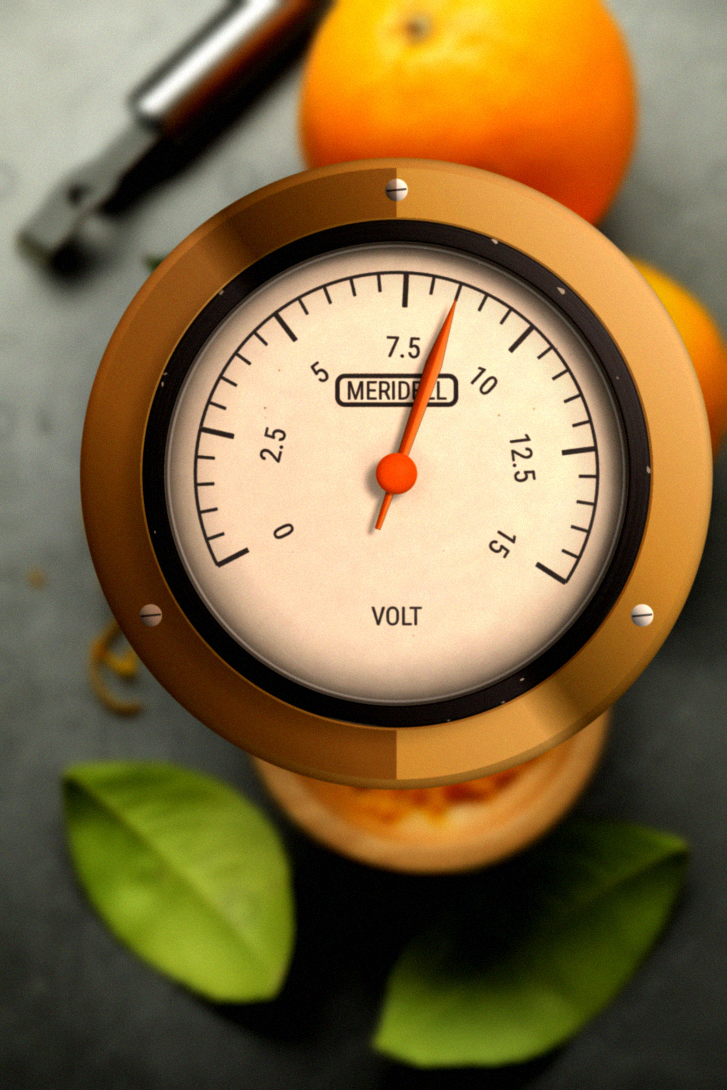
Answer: 8.5 V
